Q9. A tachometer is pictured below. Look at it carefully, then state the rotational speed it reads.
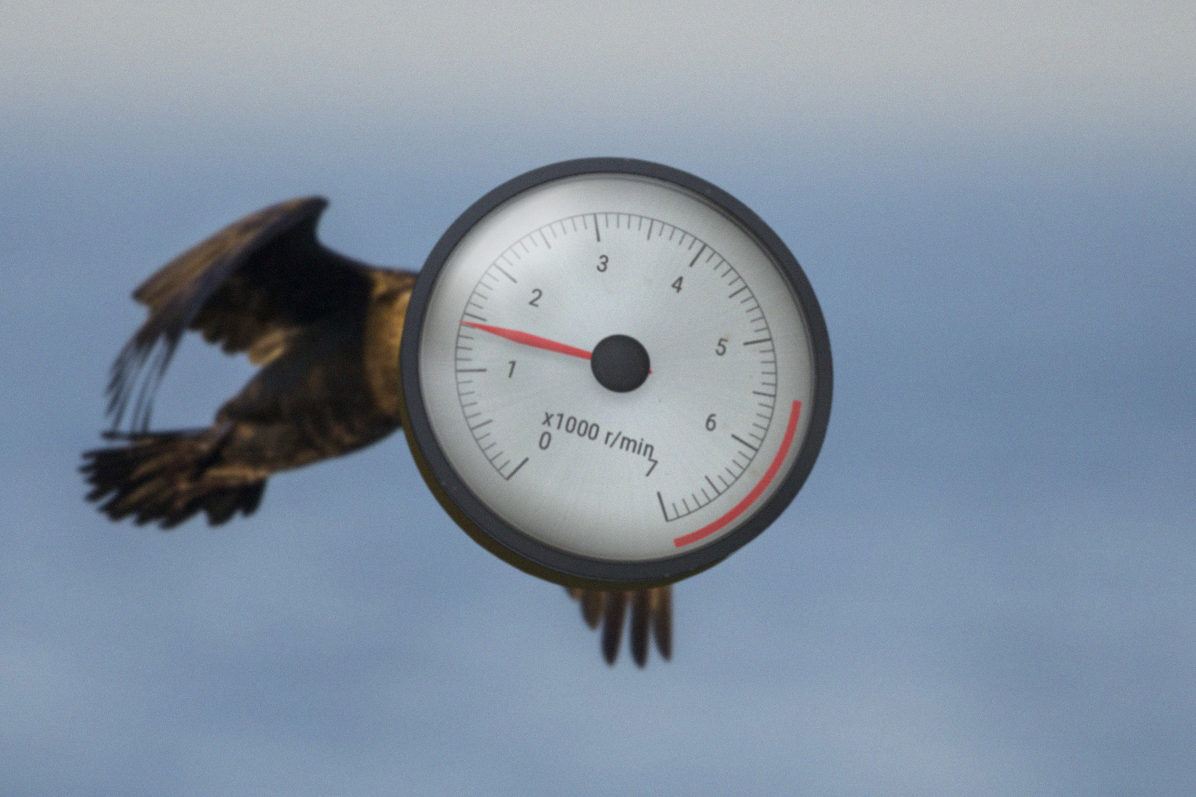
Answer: 1400 rpm
